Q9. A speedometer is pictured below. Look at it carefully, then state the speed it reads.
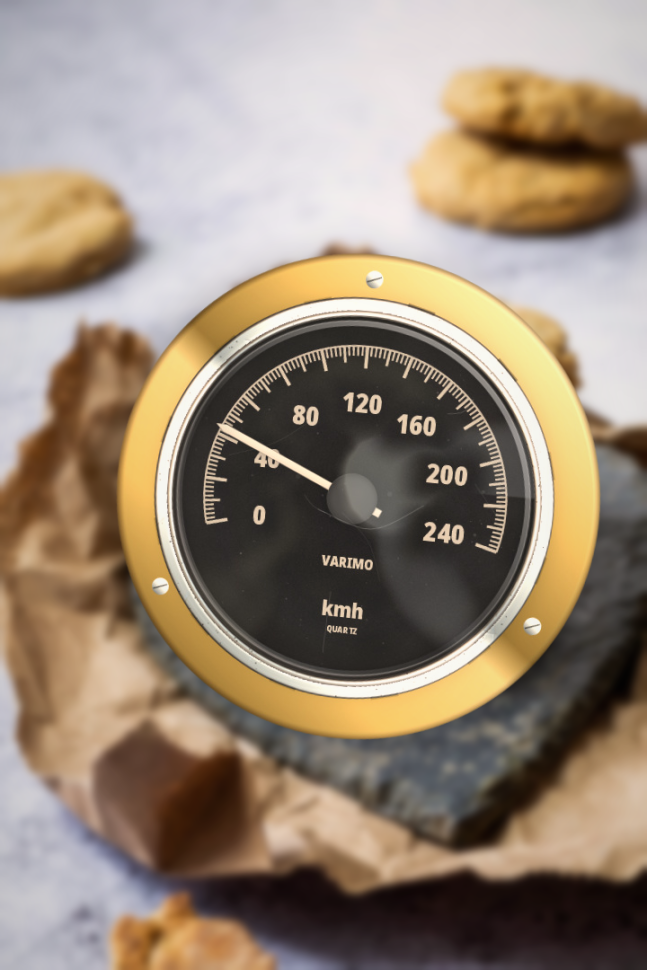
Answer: 44 km/h
